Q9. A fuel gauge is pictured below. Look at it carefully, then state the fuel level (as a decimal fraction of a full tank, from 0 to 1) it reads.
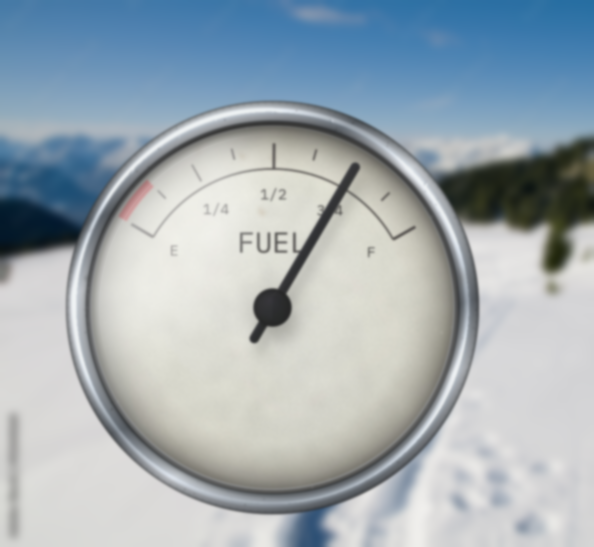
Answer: 0.75
